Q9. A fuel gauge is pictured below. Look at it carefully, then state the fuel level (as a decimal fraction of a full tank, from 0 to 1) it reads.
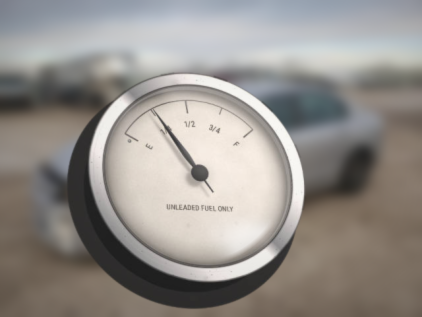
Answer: 0.25
